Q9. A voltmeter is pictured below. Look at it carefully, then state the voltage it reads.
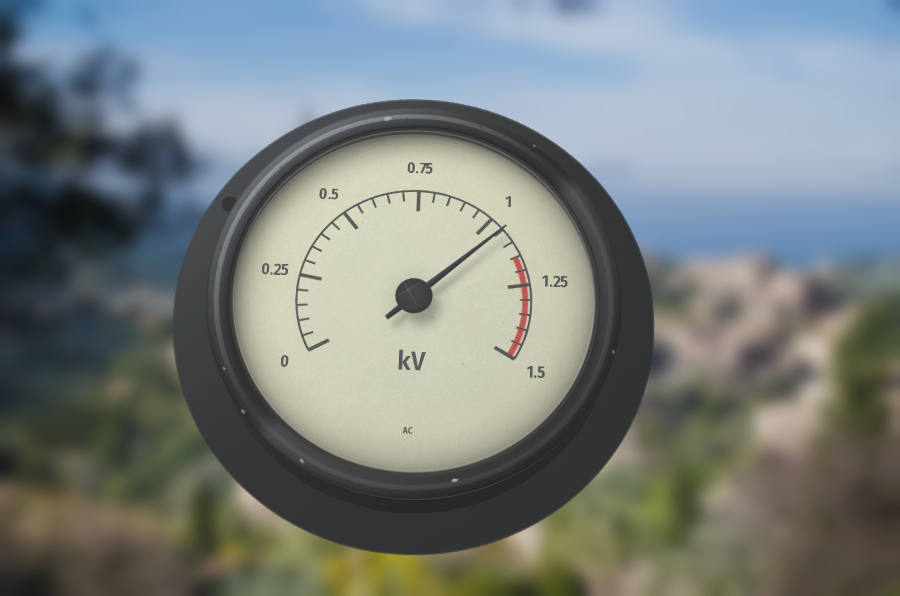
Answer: 1.05 kV
